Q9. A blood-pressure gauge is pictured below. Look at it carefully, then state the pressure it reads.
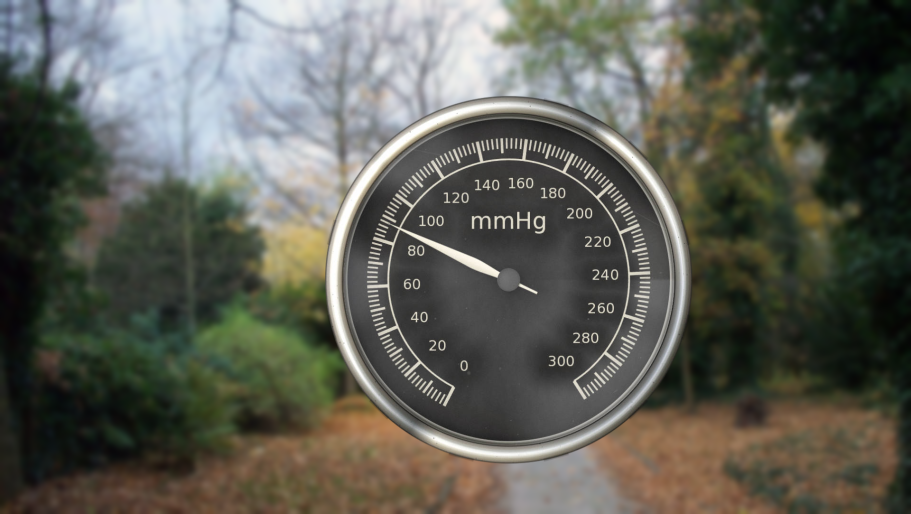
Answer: 88 mmHg
